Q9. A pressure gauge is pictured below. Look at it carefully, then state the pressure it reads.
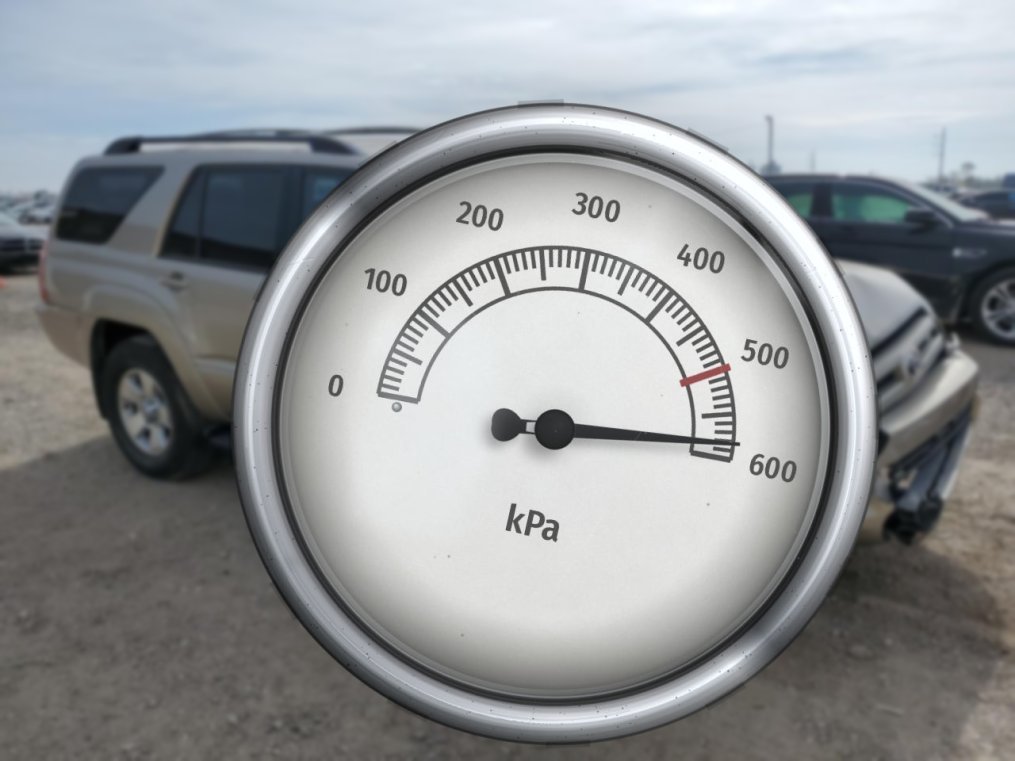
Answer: 580 kPa
